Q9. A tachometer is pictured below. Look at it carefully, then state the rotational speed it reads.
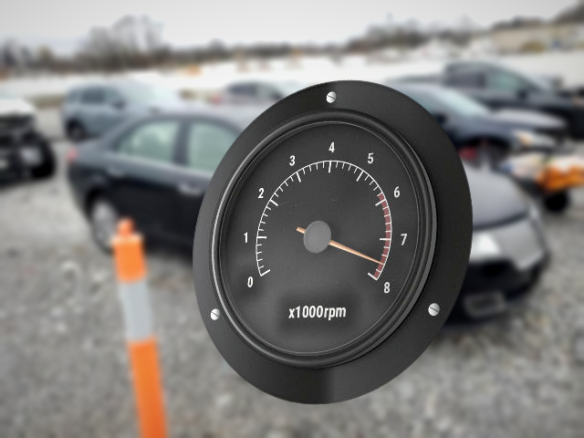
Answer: 7600 rpm
